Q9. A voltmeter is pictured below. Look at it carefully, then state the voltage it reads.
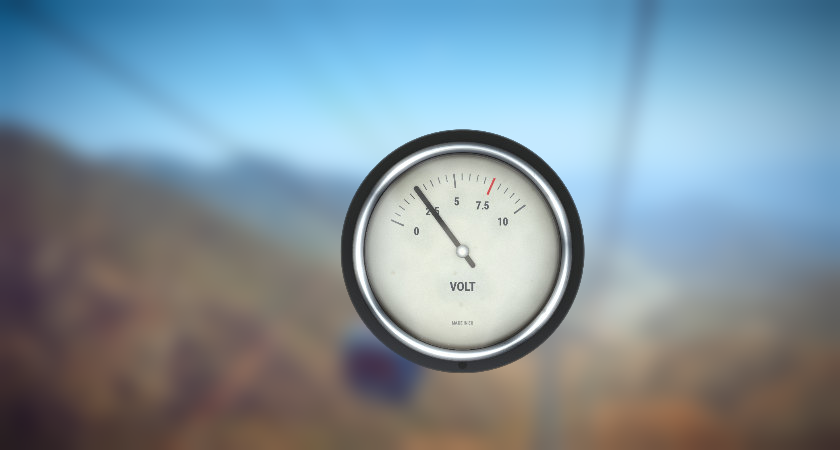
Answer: 2.5 V
